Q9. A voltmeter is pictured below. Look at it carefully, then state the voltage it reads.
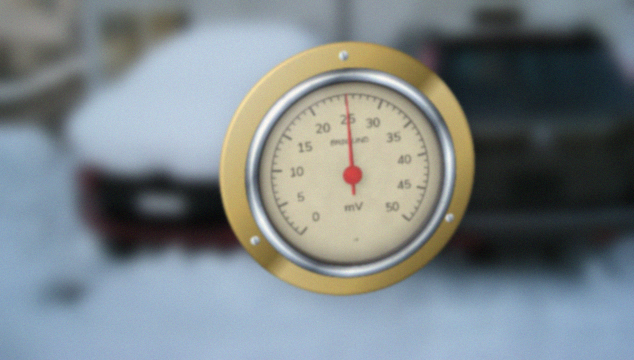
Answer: 25 mV
